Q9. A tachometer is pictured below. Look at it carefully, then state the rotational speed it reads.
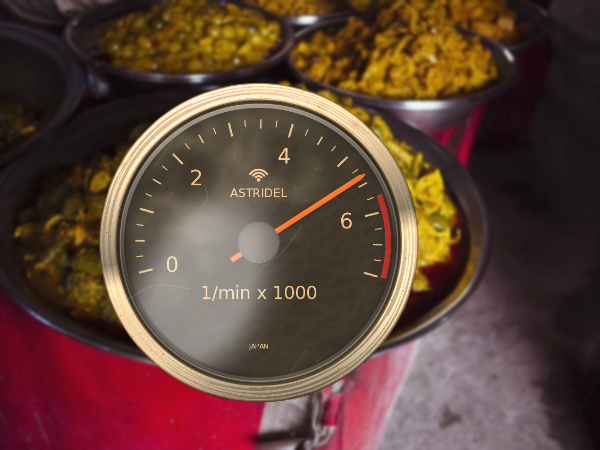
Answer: 5375 rpm
